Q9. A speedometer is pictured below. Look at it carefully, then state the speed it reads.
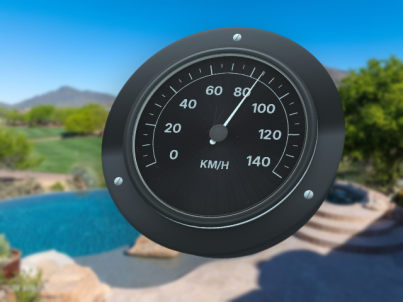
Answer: 85 km/h
